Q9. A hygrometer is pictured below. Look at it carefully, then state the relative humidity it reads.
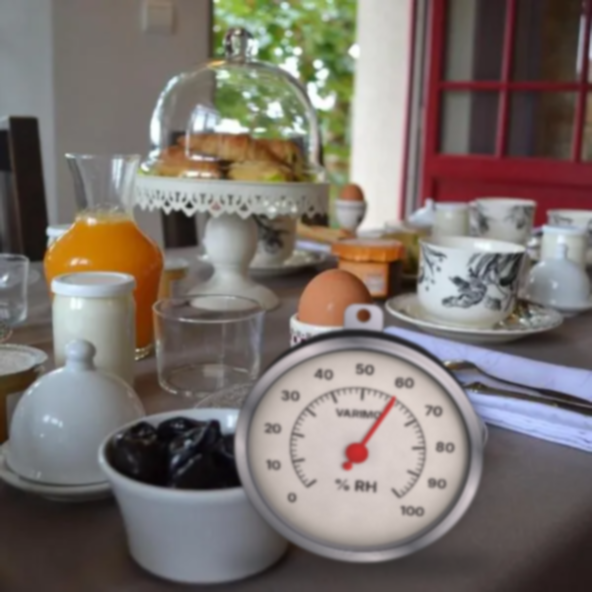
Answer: 60 %
